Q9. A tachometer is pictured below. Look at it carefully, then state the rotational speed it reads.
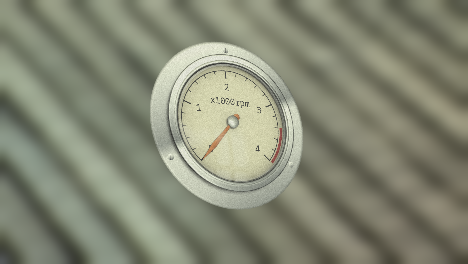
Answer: 0 rpm
